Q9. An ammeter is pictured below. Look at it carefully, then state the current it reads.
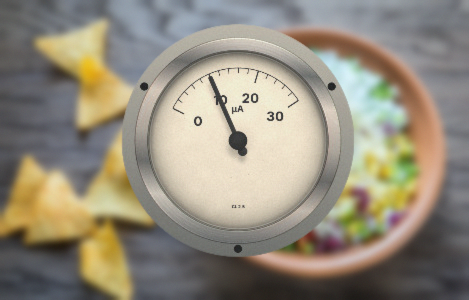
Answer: 10 µA
